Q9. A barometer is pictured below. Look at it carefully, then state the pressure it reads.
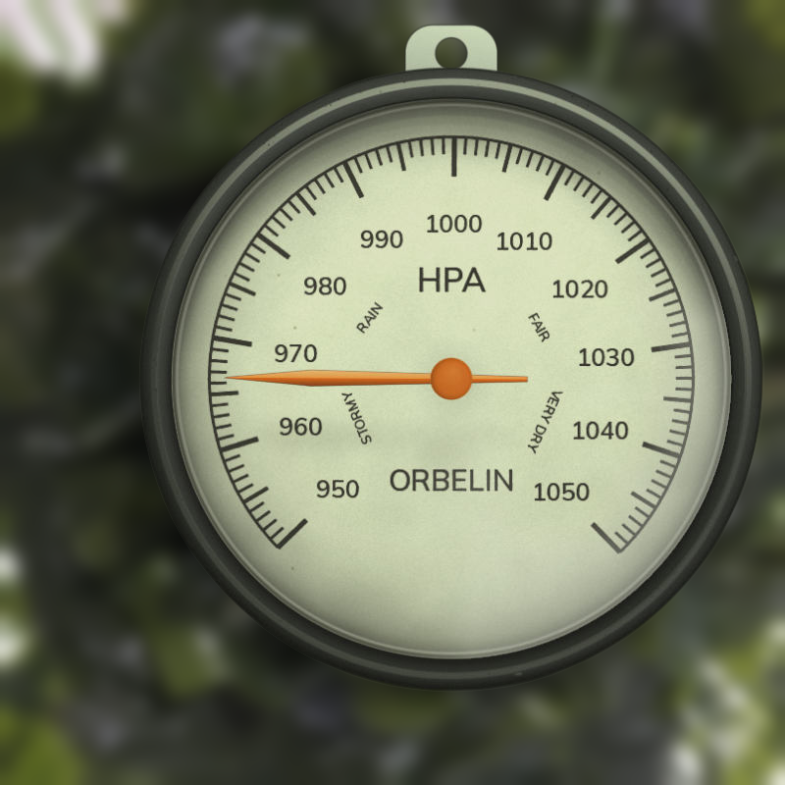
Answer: 966.5 hPa
